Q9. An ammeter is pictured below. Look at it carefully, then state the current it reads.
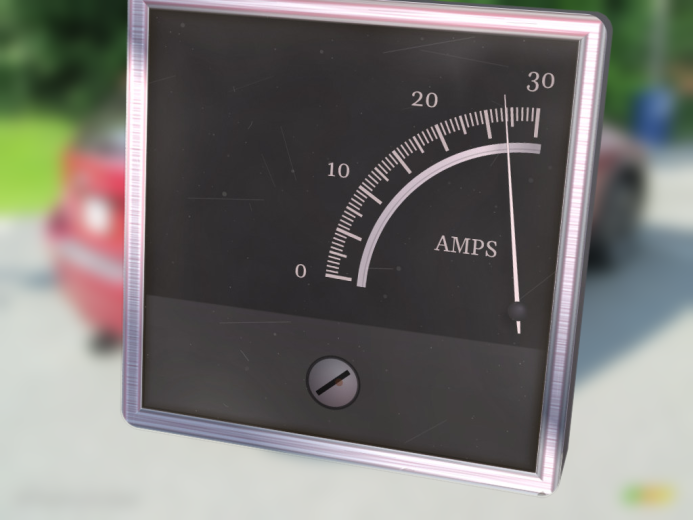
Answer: 27 A
